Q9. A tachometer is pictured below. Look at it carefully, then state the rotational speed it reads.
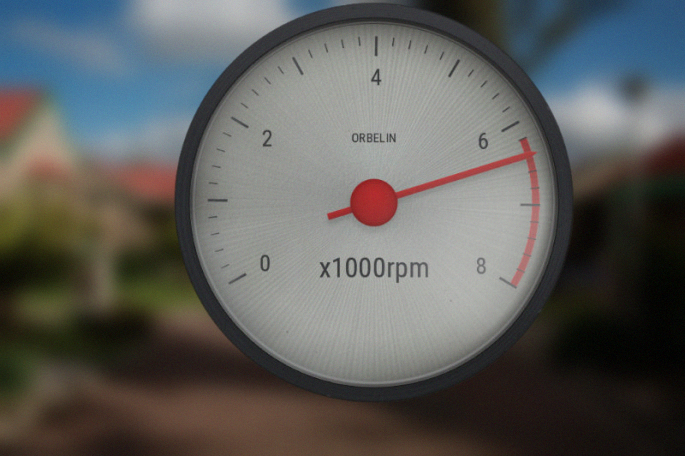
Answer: 6400 rpm
